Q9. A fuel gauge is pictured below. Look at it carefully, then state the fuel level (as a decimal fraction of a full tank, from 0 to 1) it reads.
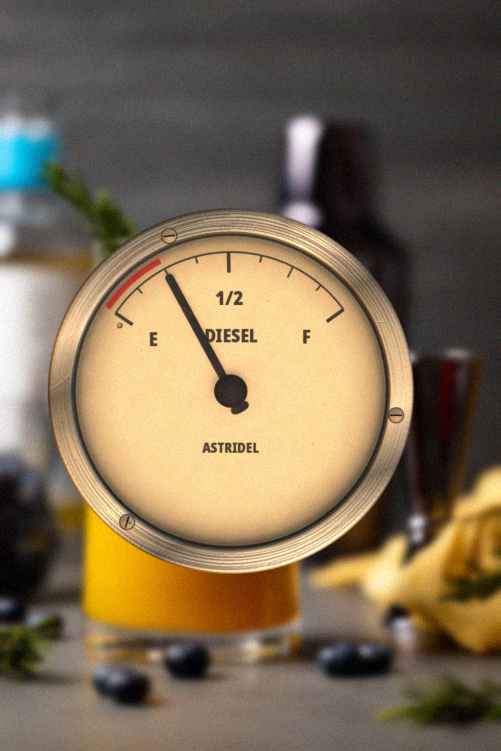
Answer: 0.25
